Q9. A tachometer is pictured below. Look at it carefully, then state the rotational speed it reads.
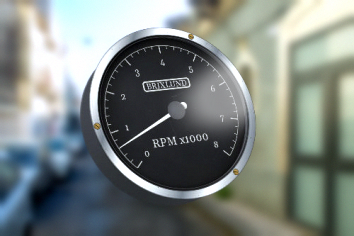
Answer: 600 rpm
